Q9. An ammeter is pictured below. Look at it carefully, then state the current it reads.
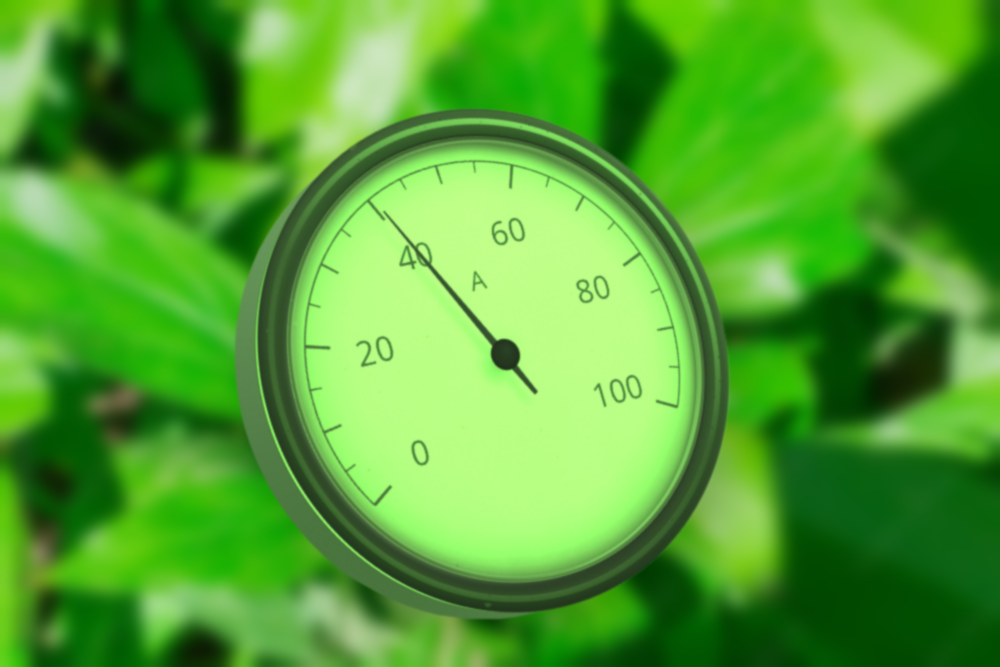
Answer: 40 A
